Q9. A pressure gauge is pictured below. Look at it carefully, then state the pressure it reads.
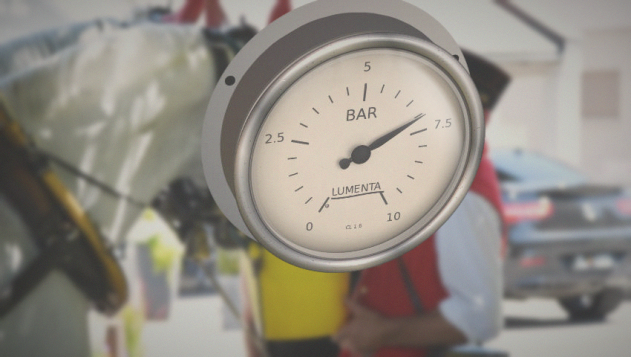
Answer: 7 bar
